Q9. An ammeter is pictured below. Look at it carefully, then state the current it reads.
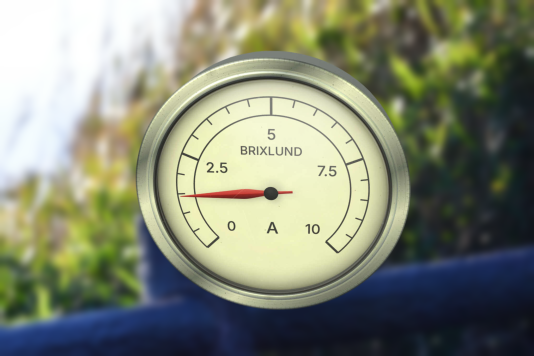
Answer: 1.5 A
